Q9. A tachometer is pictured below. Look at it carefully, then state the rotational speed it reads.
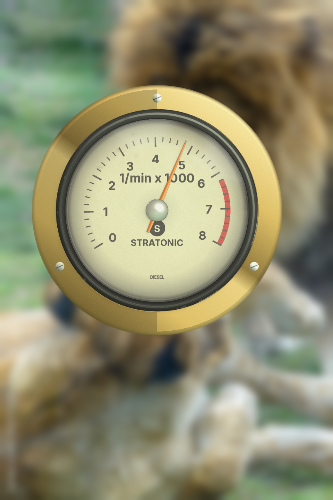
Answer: 4800 rpm
